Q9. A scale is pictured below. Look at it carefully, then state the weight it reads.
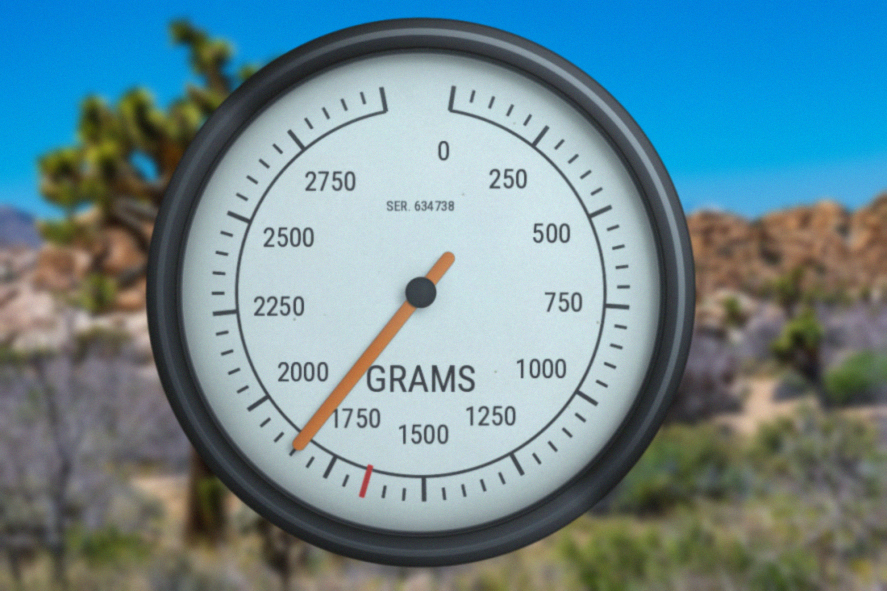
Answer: 1850 g
